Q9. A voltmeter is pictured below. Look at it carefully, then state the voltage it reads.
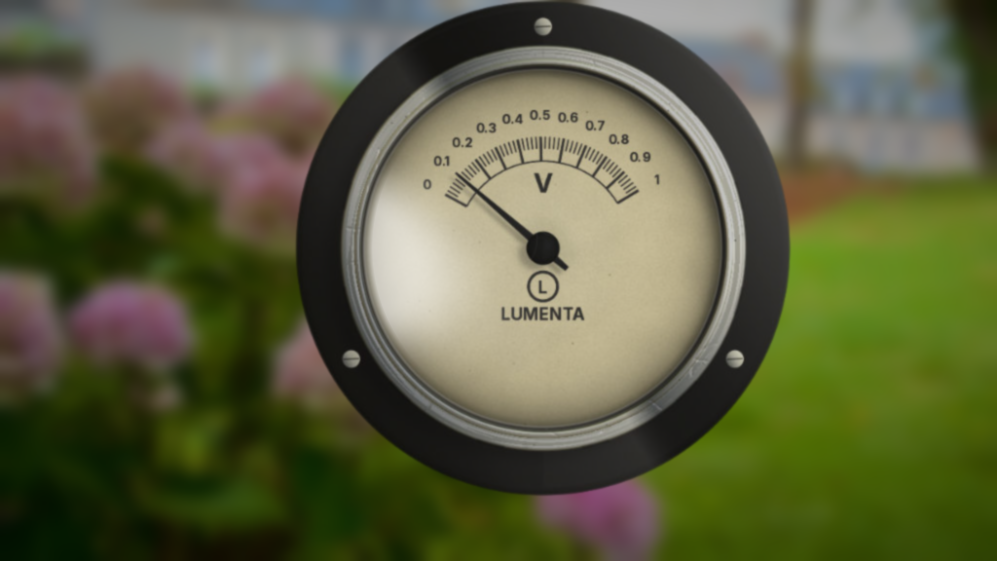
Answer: 0.1 V
